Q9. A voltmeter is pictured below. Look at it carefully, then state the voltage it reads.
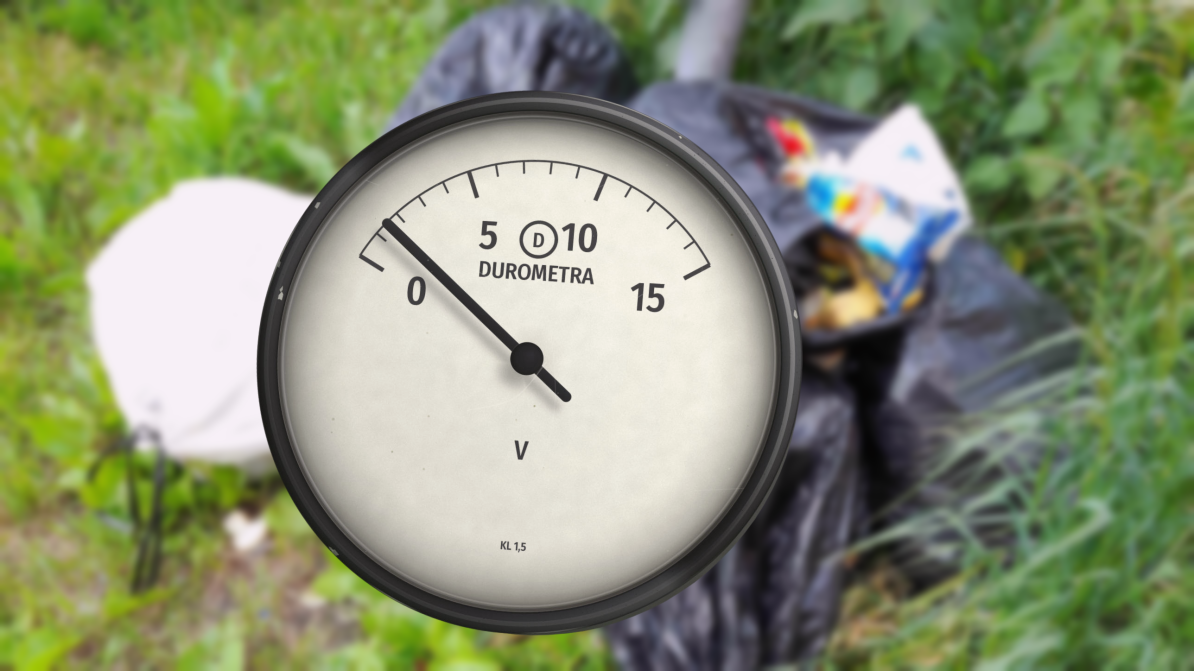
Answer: 1.5 V
